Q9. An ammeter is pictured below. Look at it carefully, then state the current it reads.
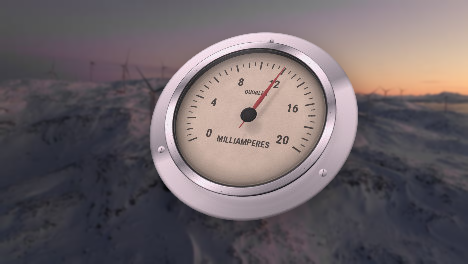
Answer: 12 mA
